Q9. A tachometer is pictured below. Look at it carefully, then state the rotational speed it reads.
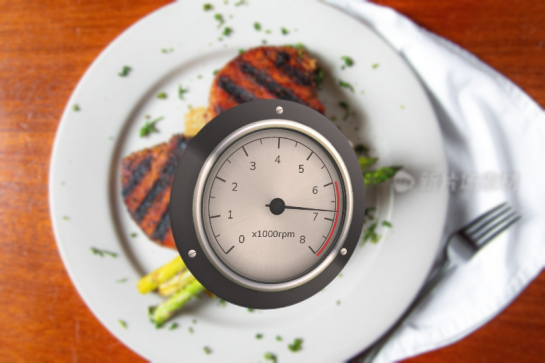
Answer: 6750 rpm
